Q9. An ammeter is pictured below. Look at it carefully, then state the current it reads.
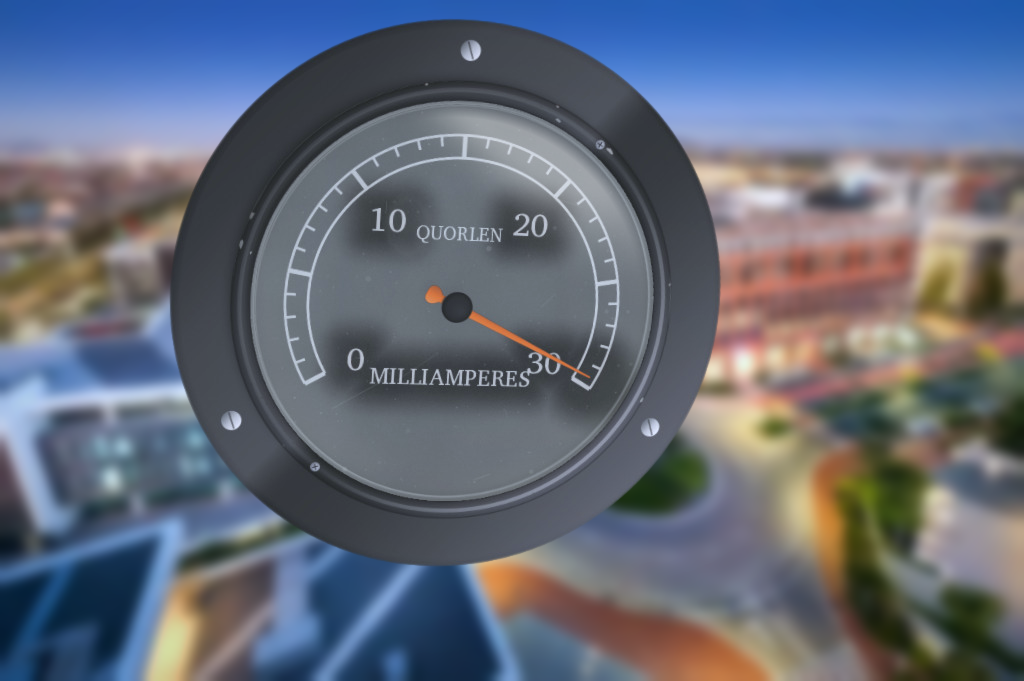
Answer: 29.5 mA
